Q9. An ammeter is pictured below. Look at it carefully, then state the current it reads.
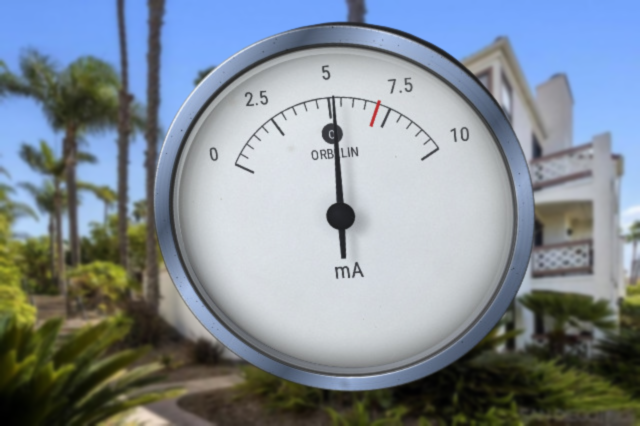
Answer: 5.25 mA
